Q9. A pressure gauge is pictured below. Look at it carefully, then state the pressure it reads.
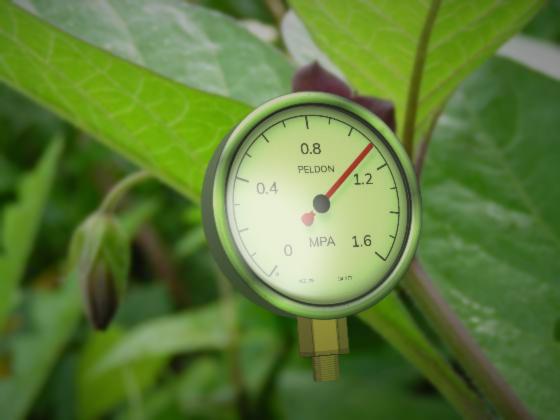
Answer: 1.1 MPa
